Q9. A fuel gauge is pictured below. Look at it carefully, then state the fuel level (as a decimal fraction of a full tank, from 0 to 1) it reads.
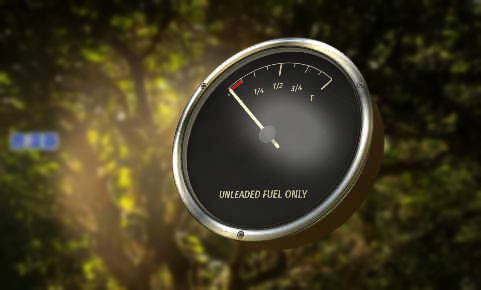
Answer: 0
